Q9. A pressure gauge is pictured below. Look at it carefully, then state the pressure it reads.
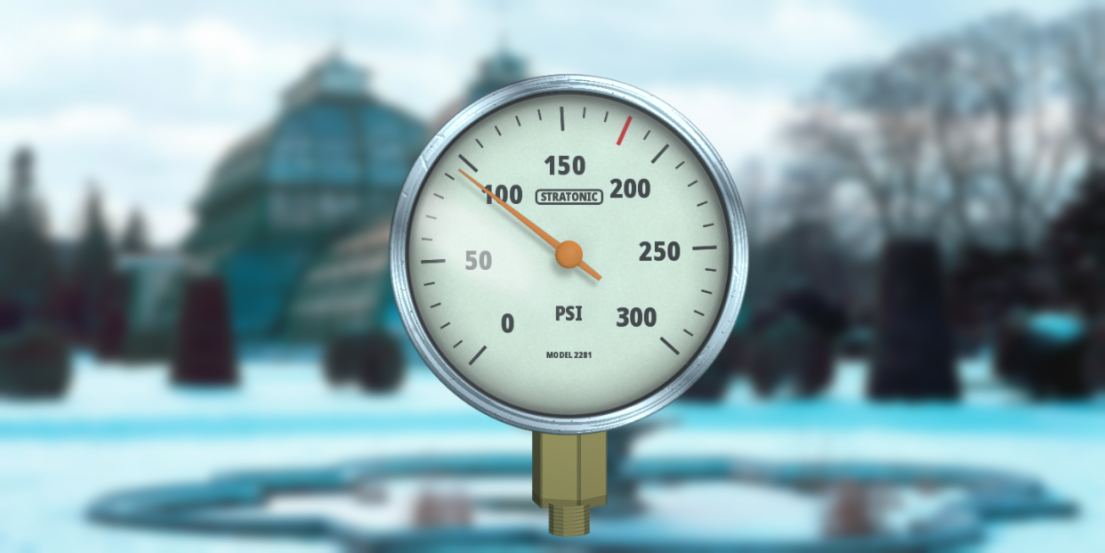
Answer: 95 psi
